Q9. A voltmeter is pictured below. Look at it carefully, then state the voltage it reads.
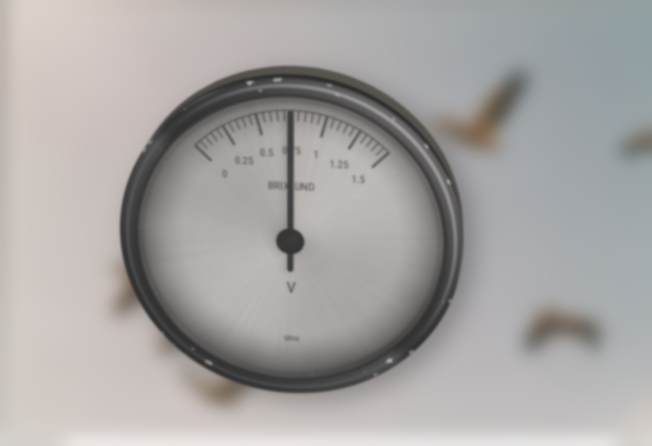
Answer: 0.75 V
